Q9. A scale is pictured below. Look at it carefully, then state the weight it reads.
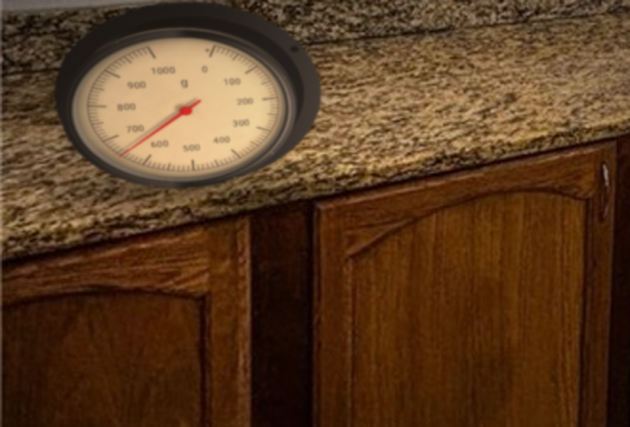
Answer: 650 g
